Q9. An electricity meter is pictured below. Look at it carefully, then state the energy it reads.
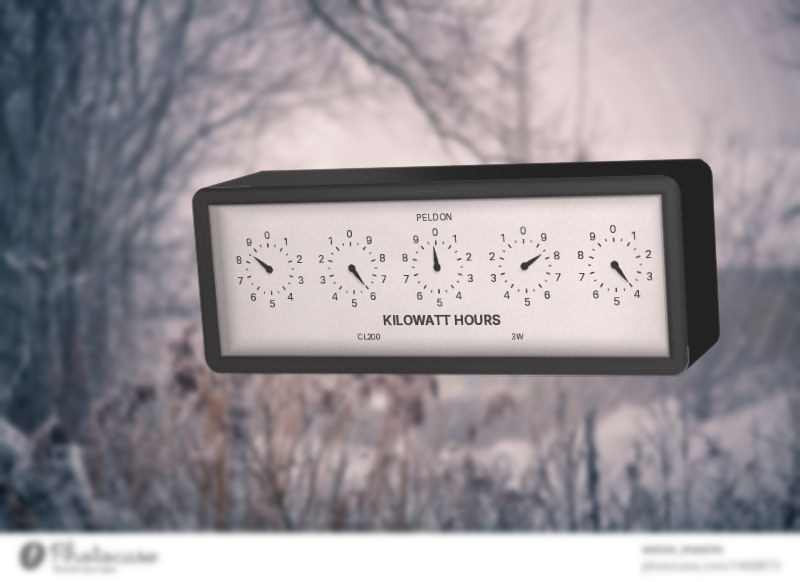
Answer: 85984 kWh
